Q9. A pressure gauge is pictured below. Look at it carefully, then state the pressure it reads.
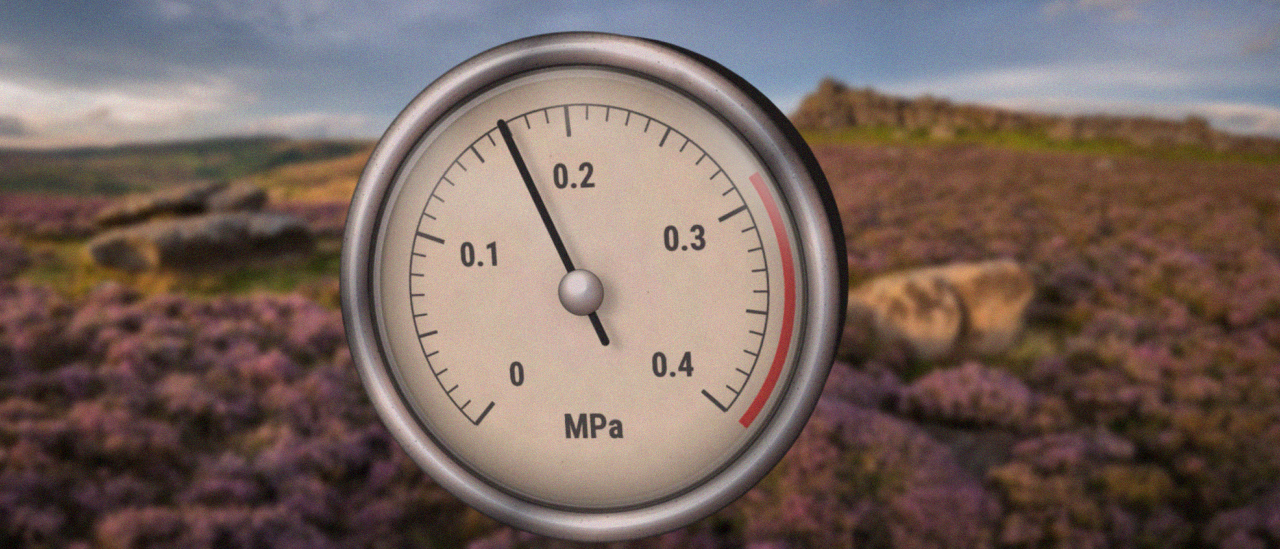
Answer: 0.17 MPa
